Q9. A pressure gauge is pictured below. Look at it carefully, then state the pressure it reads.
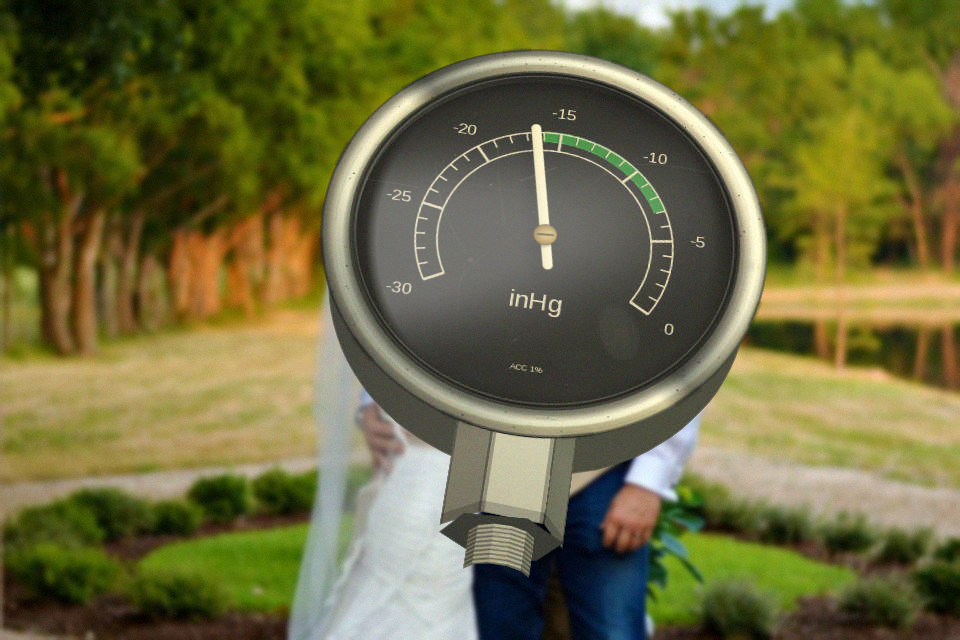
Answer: -16.5 inHg
